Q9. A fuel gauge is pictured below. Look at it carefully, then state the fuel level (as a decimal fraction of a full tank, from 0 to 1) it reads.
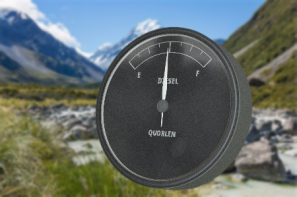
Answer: 0.5
